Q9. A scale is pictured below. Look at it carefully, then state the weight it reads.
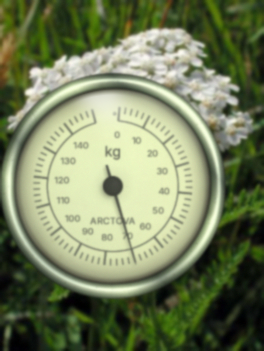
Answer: 70 kg
